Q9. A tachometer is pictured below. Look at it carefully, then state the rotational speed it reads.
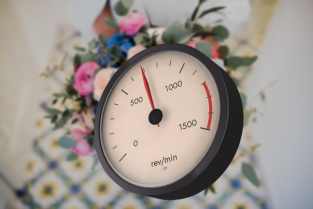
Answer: 700 rpm
